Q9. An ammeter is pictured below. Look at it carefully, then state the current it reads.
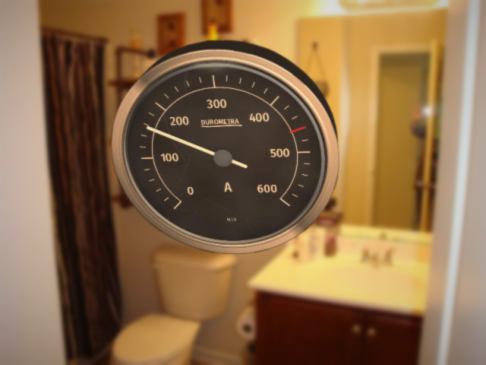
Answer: 160 A
